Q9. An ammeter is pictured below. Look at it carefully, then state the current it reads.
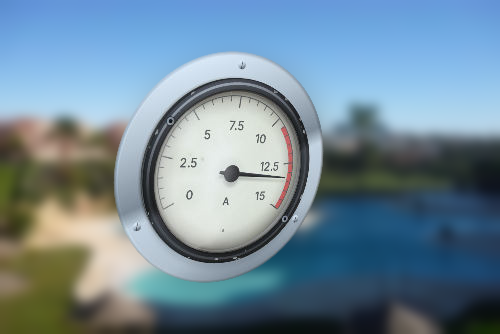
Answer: 13.25 A
